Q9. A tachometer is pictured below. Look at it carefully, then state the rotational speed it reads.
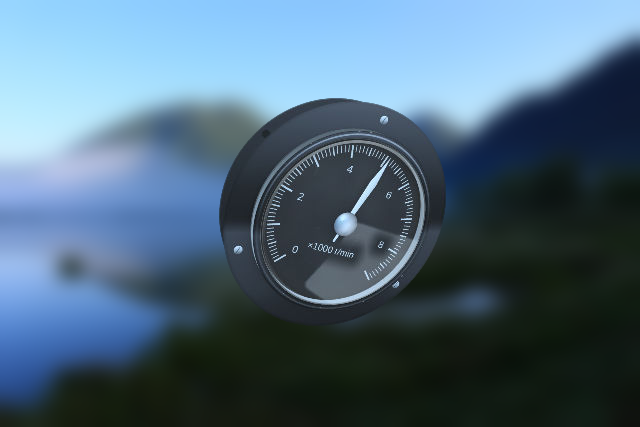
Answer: 5000 rpm
